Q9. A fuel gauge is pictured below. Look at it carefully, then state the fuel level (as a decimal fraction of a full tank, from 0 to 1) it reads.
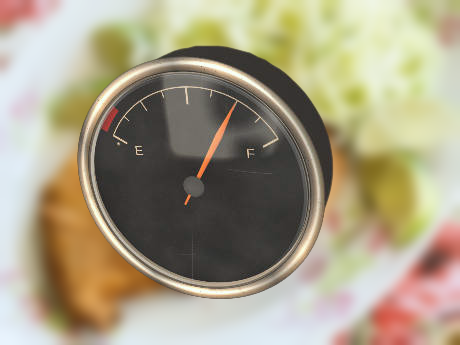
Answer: 0.75
